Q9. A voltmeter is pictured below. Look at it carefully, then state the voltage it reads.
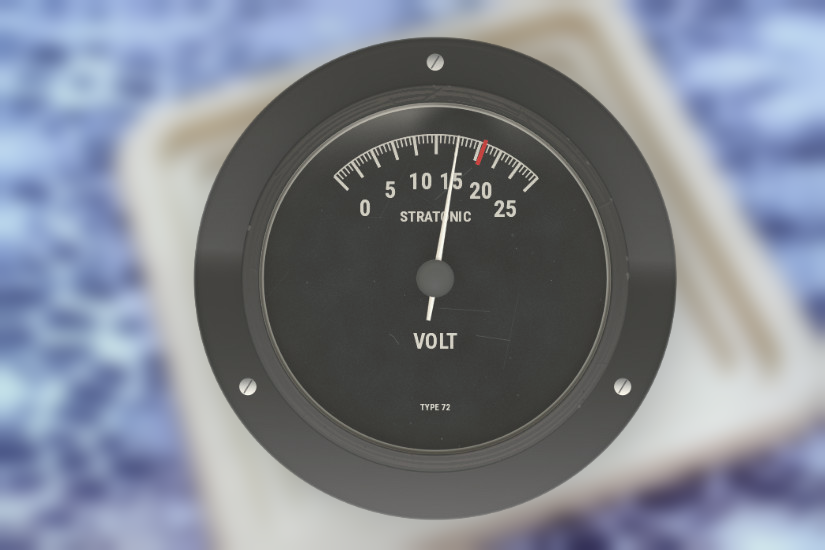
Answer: 15 V
